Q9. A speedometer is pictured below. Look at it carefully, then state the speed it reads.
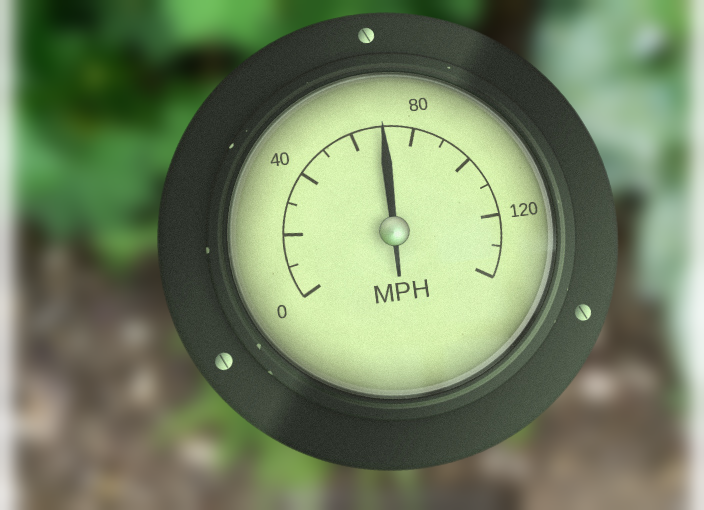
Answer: 70 mph
